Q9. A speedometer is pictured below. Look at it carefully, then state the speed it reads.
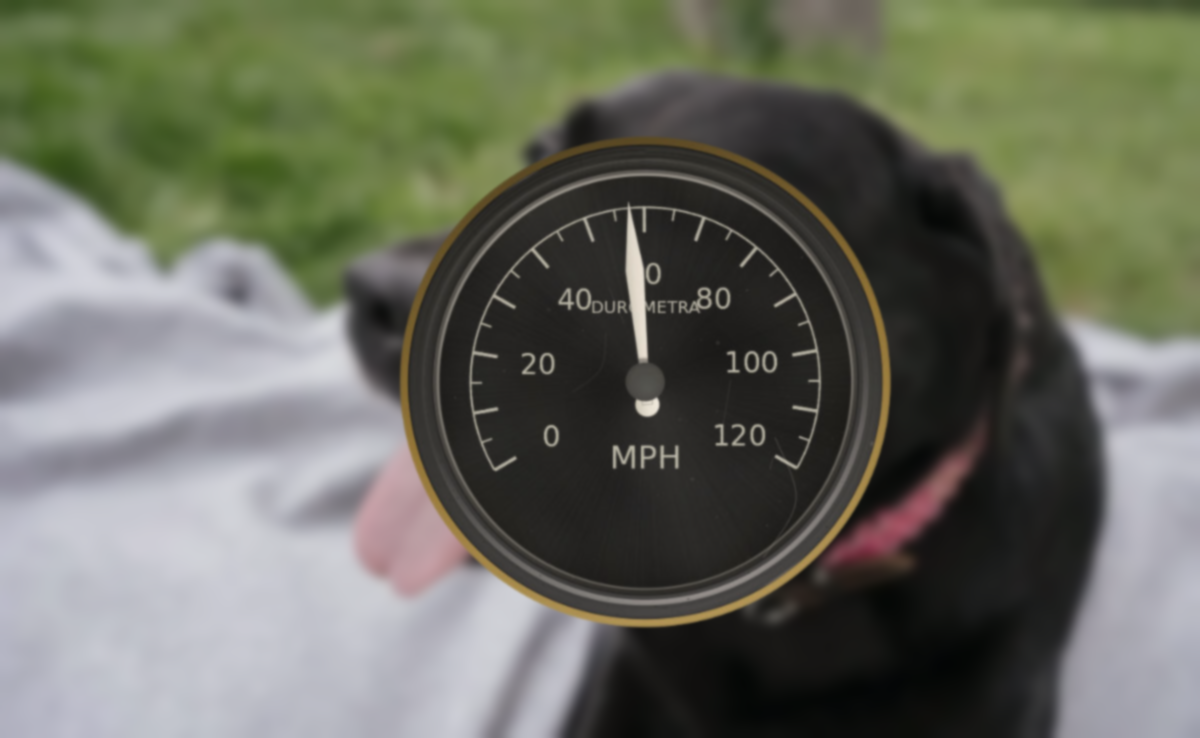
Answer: 57.5 mph
